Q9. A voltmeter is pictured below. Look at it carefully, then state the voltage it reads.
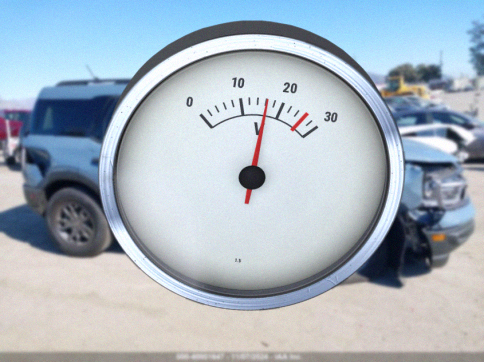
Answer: 16 V
